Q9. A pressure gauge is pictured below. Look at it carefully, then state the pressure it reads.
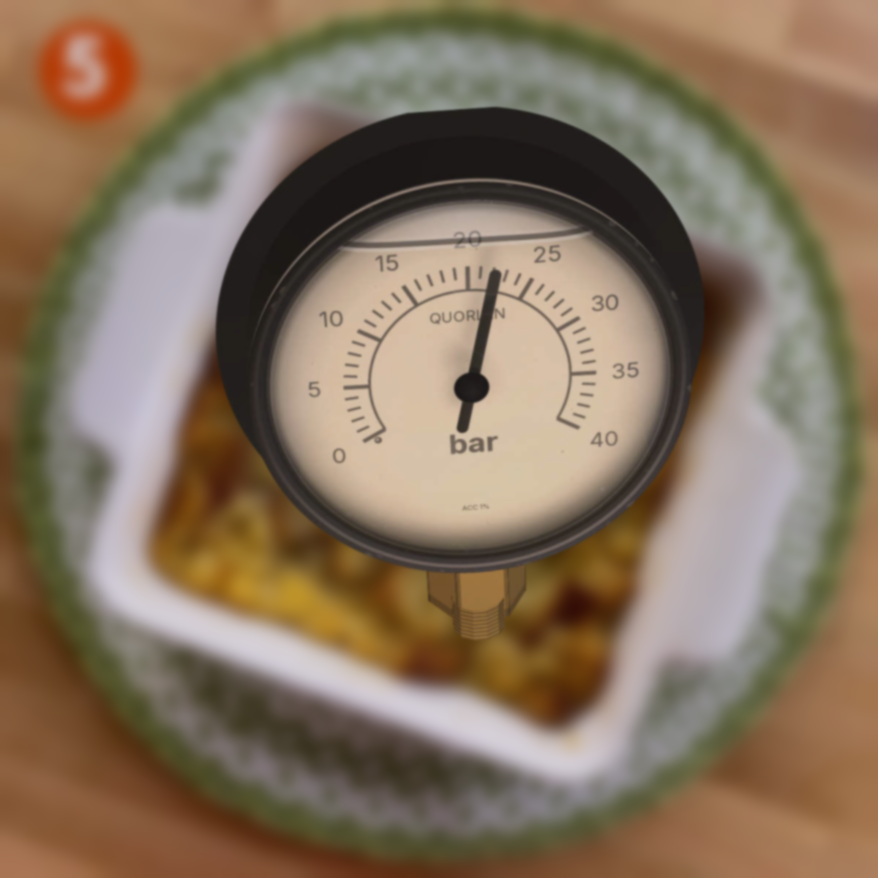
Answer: 22 bar
